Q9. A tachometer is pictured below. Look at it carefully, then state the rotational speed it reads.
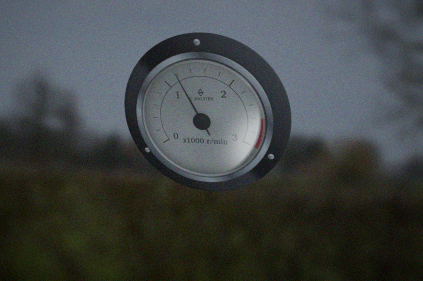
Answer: 1200 rpm
